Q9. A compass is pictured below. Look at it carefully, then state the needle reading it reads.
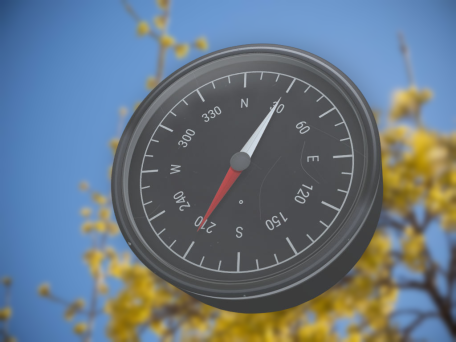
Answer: 210 °
